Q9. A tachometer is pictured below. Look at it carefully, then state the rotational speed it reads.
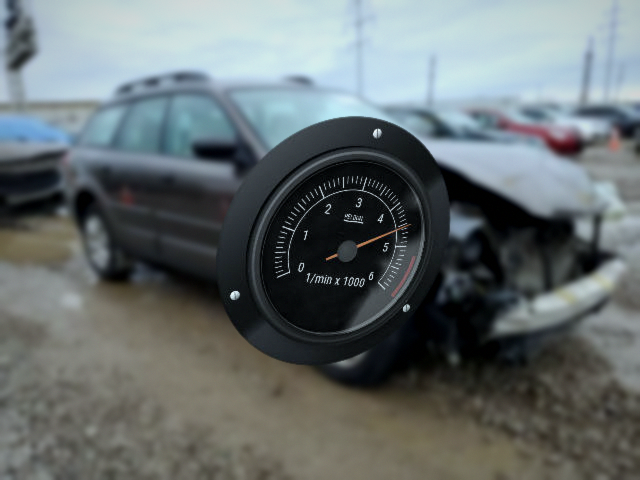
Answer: 4500 rpm
